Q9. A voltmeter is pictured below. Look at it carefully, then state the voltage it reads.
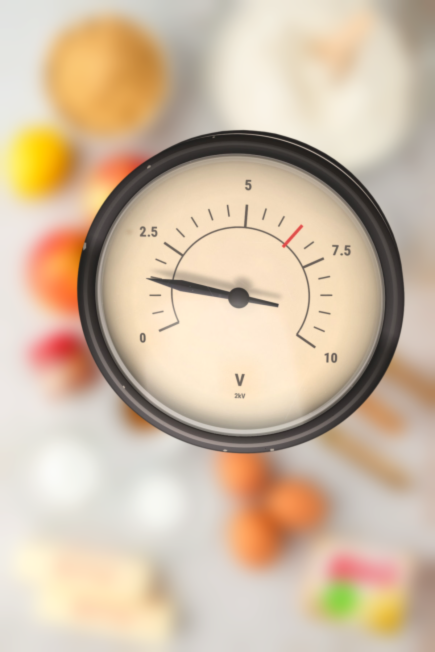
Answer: 1.5 V
